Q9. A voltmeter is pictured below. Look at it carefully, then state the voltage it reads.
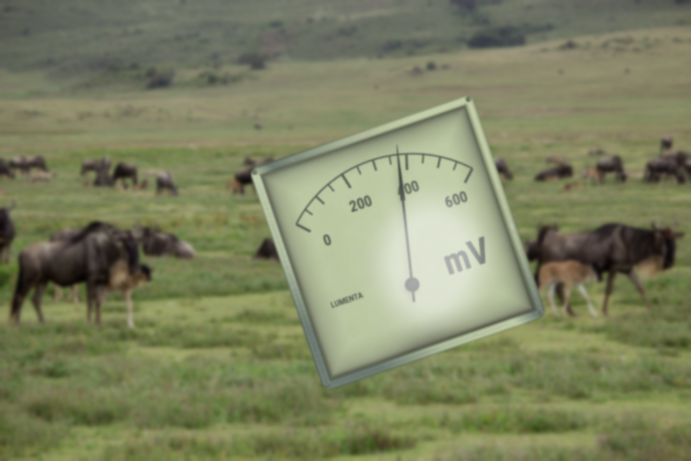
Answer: 375 mV
